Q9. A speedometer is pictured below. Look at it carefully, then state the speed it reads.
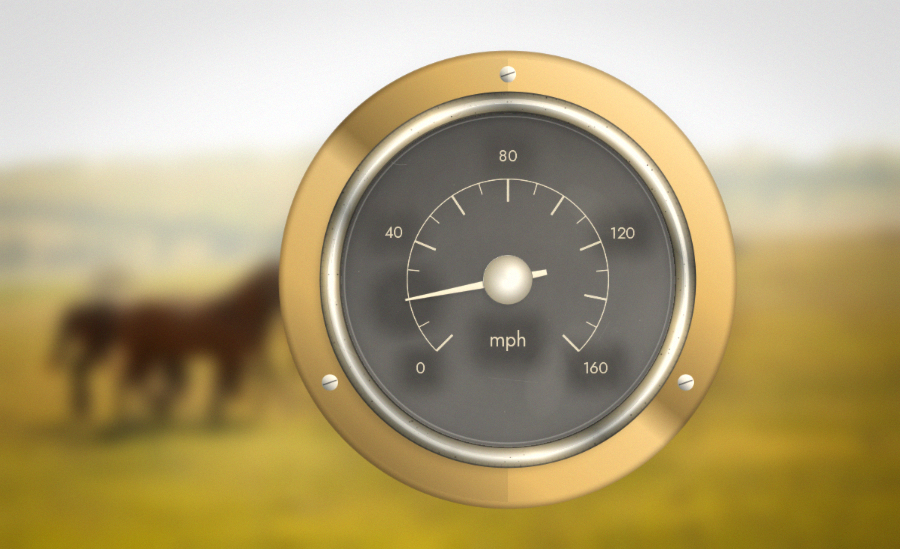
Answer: 20 mph
